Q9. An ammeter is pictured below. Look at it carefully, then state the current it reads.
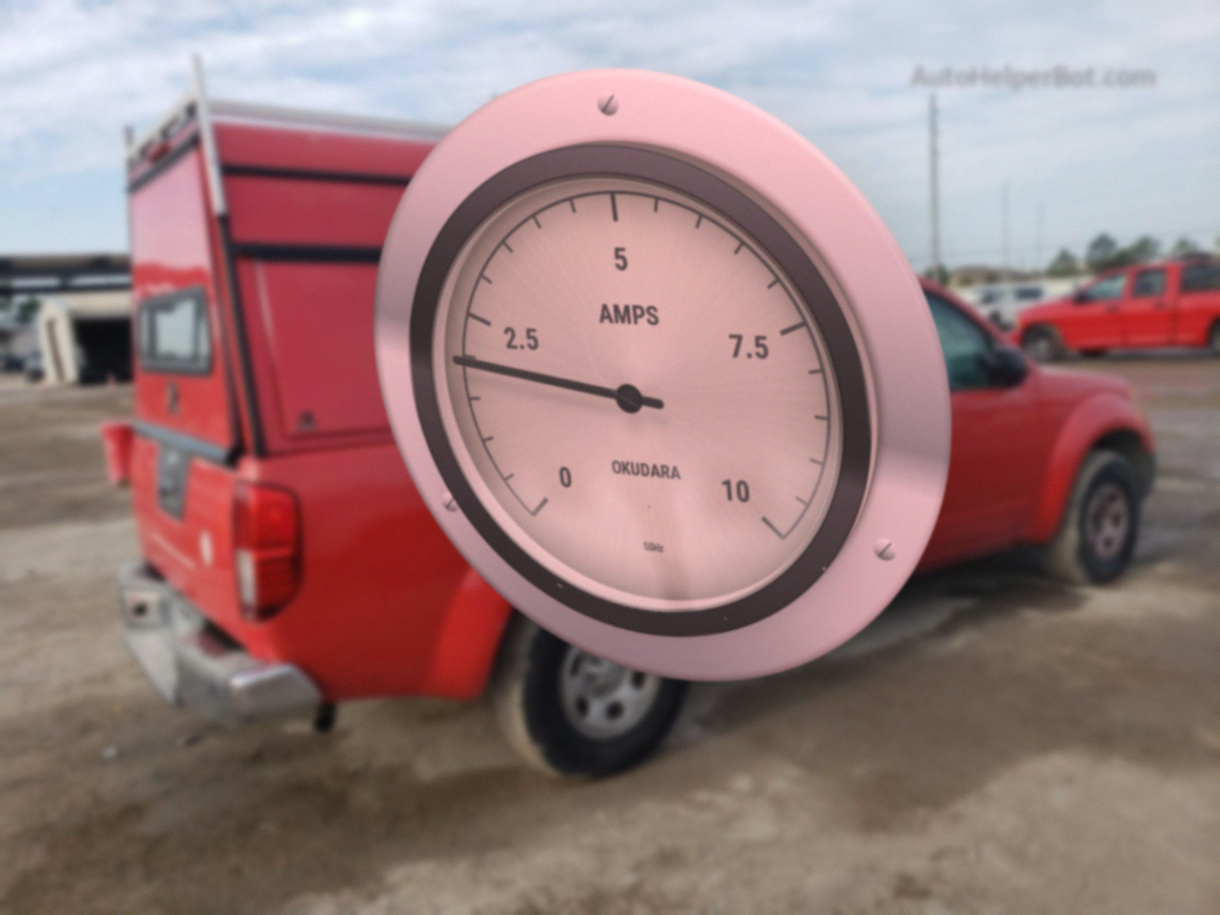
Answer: 2 A
